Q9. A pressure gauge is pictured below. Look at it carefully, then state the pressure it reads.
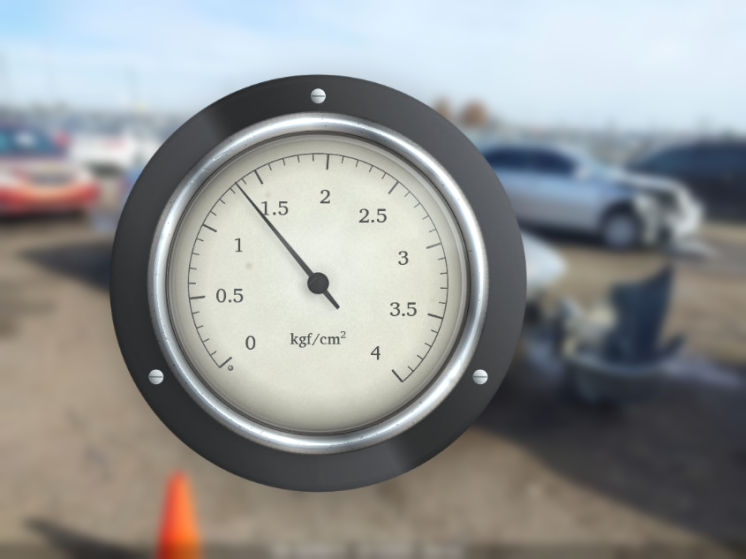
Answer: 1.35 kg/cm²
